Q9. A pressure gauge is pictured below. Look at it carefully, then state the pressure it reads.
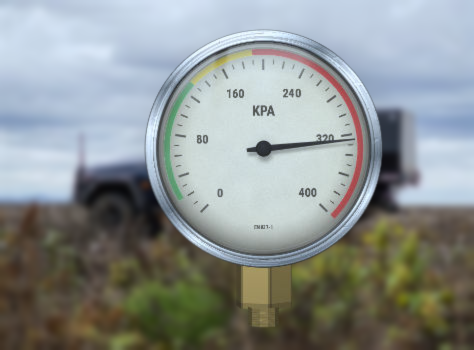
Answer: 325 kPa
